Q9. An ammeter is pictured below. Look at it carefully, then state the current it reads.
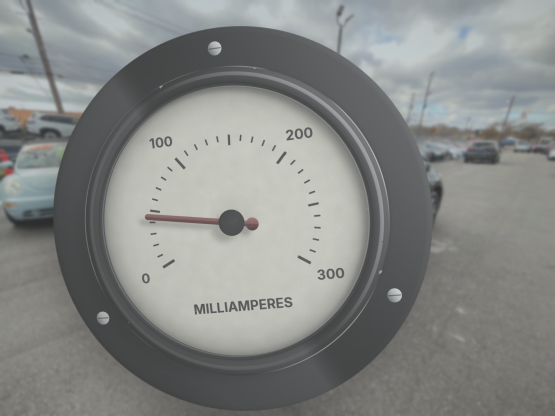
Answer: 45 mA
